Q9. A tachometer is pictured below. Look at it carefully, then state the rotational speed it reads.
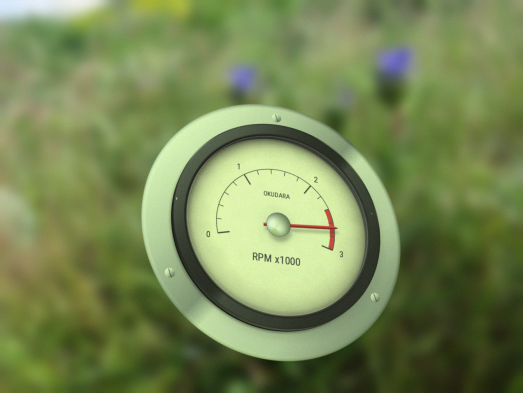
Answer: 2700 rpm
